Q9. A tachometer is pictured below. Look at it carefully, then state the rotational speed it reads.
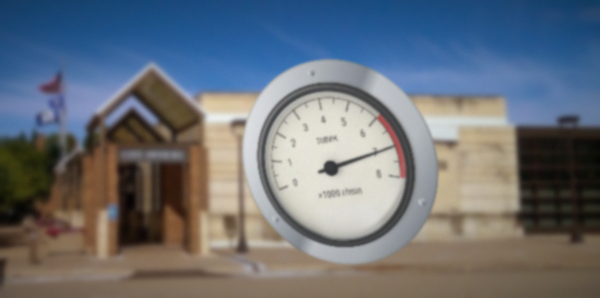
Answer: 7000 rpm
